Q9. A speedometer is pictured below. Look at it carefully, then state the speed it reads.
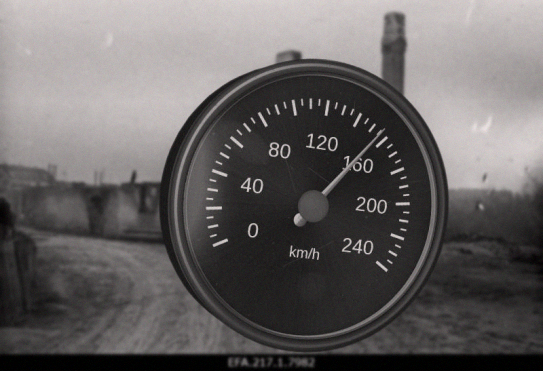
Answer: 155 km/h
